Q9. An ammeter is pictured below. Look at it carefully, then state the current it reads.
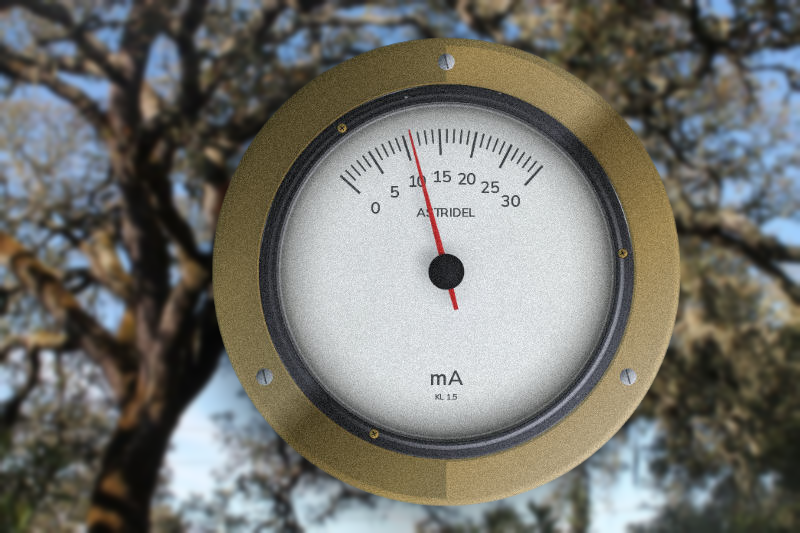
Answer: 11 mA
